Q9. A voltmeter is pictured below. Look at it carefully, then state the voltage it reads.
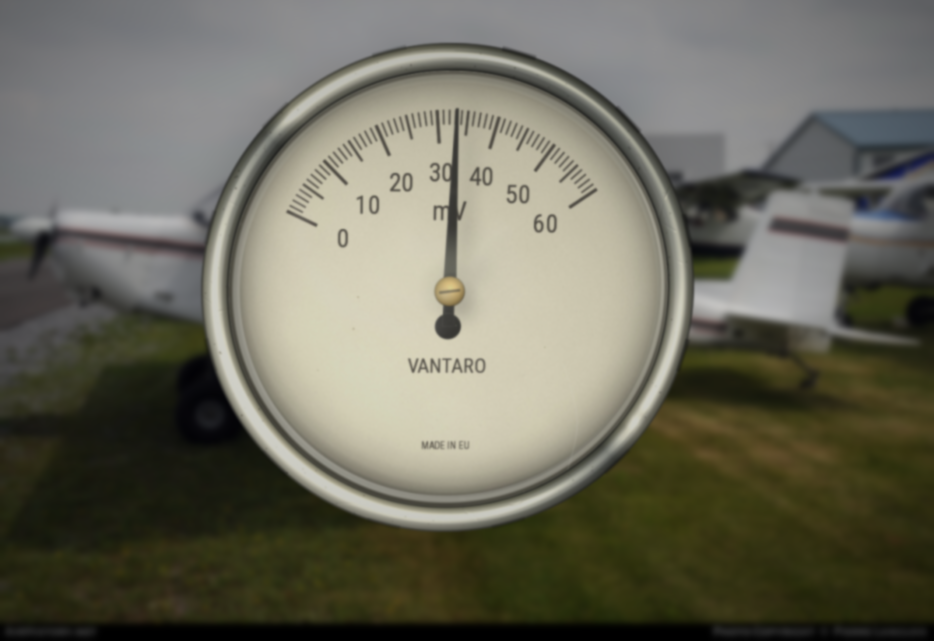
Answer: 33 mV
